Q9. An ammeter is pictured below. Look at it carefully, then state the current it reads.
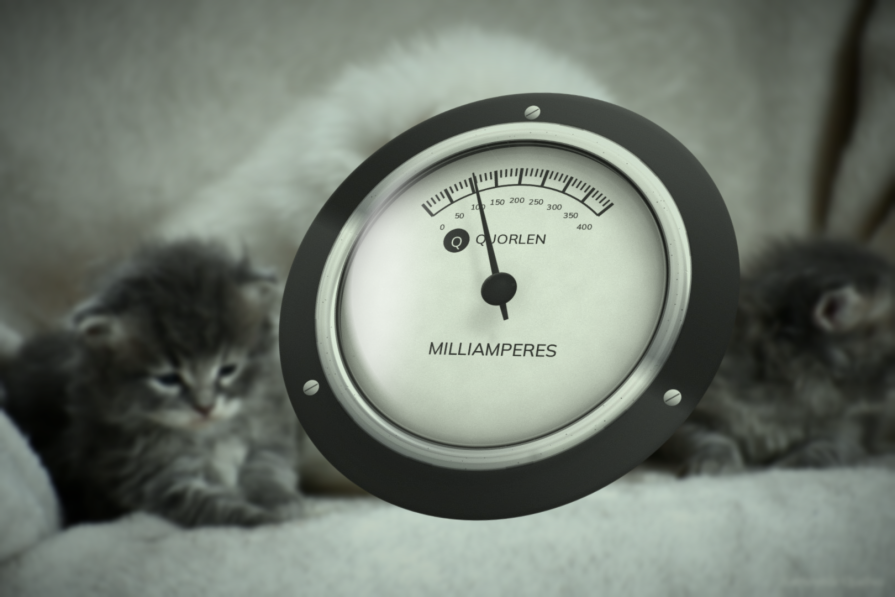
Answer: 110 mA
